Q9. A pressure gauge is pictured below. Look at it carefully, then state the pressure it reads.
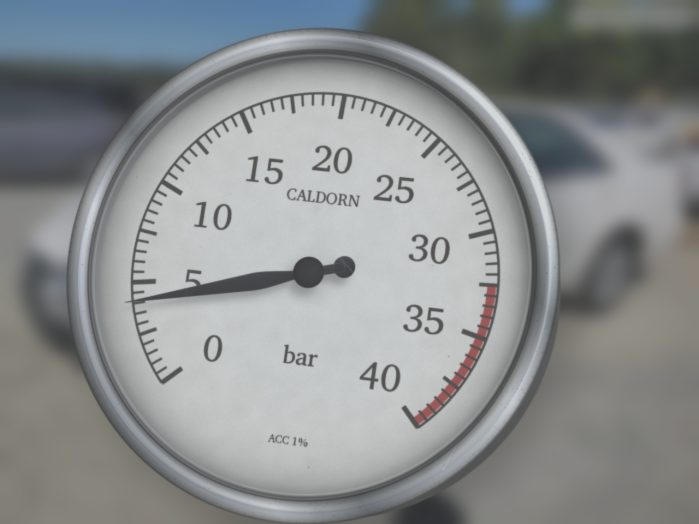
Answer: 4 bar
